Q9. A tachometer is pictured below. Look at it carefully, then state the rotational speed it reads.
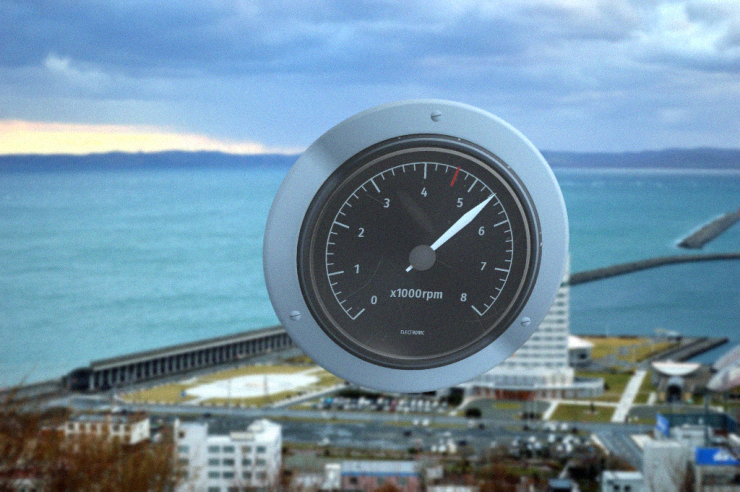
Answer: 5400 rpm
